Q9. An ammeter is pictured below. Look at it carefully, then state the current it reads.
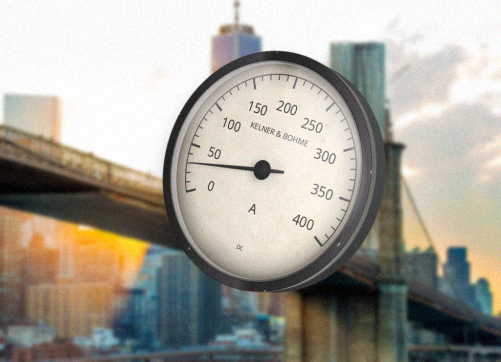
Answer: 30 A
